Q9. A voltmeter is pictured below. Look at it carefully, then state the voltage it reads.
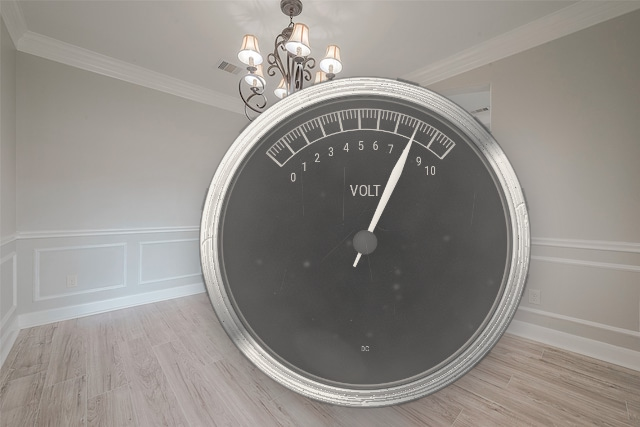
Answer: 8 V
